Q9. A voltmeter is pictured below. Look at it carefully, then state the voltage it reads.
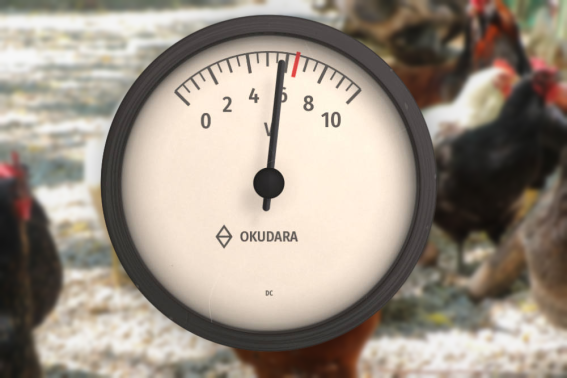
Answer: 5.75 V
